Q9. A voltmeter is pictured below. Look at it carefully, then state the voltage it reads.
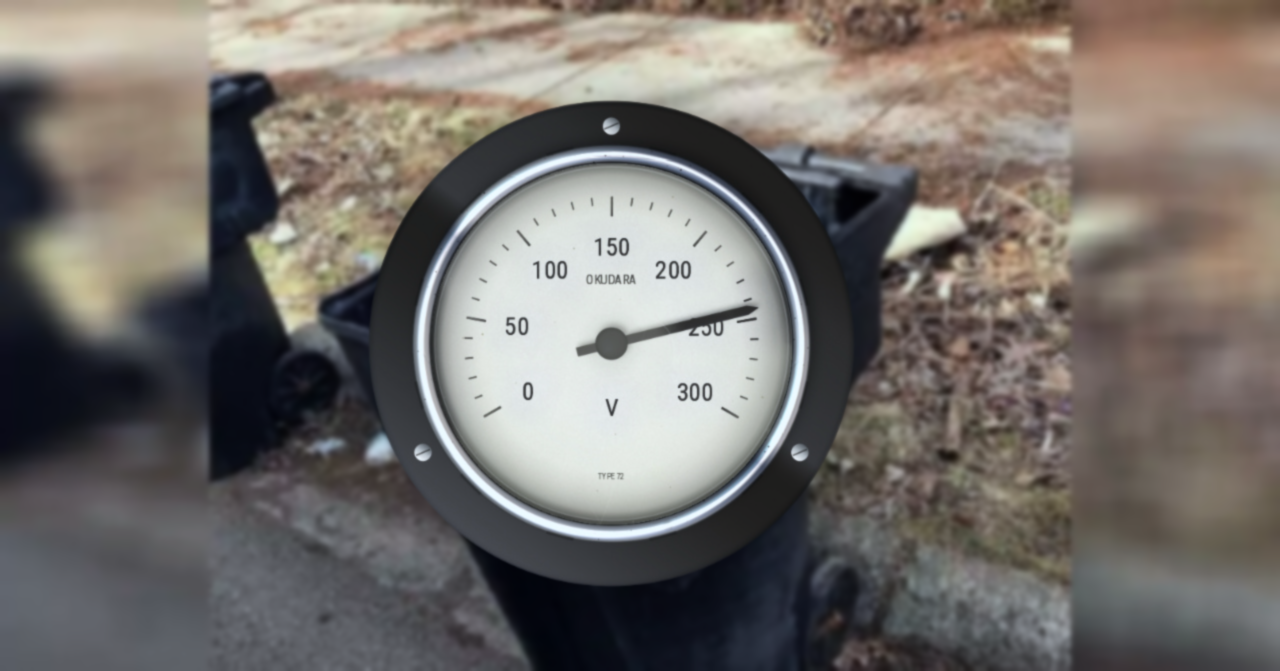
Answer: 245 V
